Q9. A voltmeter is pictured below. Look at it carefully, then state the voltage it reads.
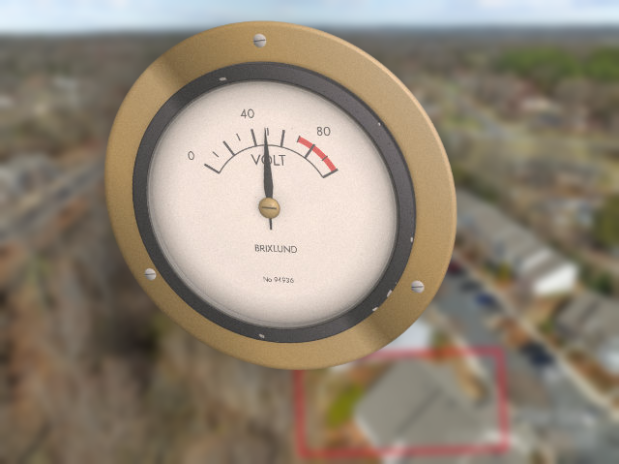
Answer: 50 V
